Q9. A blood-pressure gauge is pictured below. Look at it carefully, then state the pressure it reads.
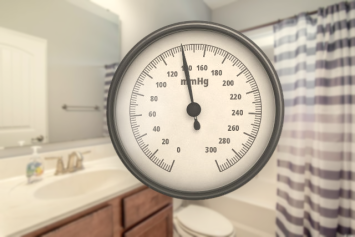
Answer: 140 mmHg
